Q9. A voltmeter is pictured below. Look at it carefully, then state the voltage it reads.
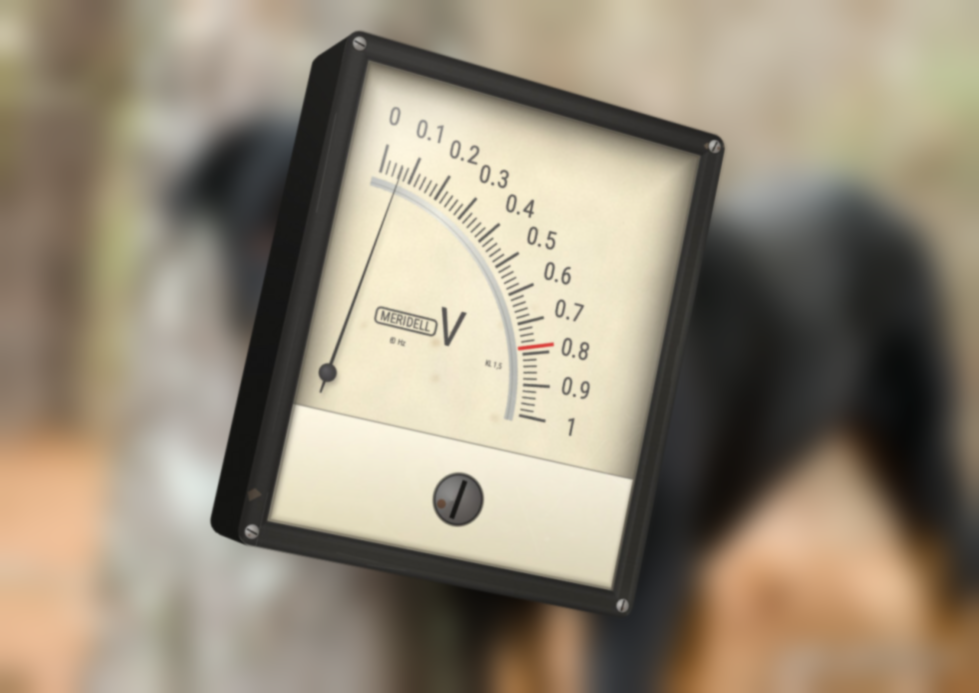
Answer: 0.06 V
